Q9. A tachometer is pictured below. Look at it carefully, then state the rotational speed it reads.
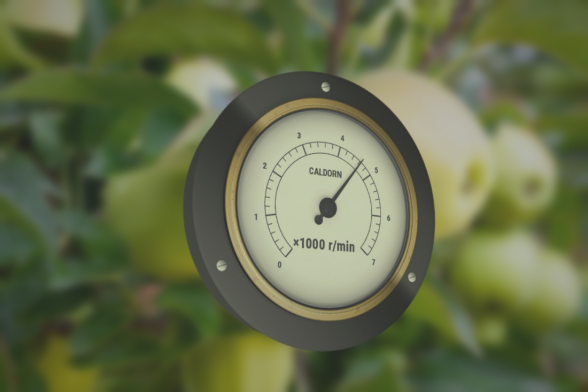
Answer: 4600 rpm
